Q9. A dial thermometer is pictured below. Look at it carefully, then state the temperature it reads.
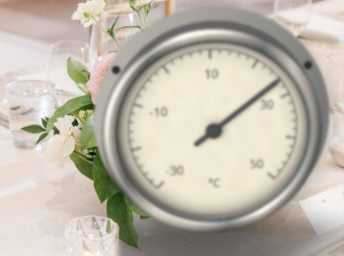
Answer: 26 °C
